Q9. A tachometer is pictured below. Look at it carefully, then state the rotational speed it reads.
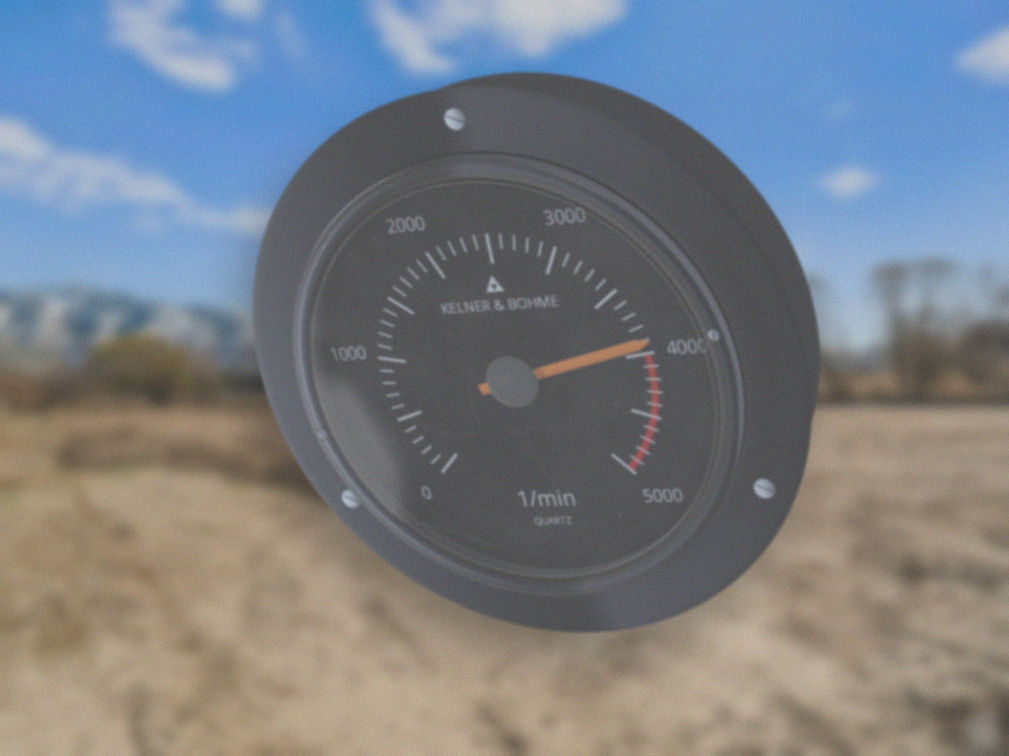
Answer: 3900 rpm
